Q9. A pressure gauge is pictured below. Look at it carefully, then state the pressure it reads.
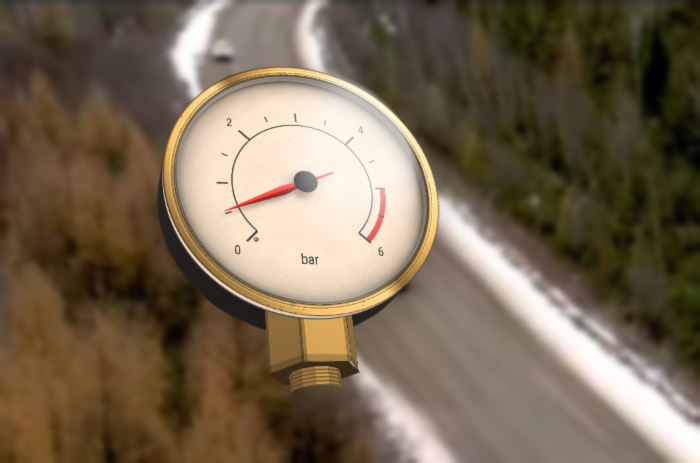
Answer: 0.5 bar
